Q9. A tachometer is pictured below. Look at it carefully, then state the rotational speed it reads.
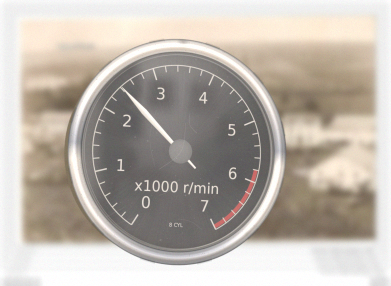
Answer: 2400 rpm
